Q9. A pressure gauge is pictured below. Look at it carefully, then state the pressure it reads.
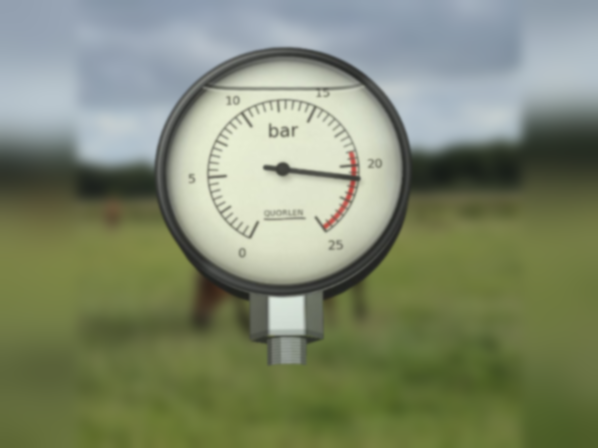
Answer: 21 bar
